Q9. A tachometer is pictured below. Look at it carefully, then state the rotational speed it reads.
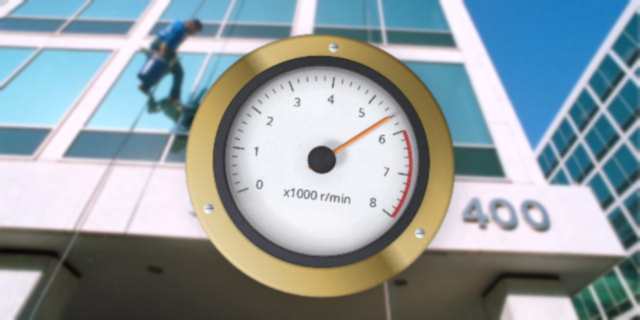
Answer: 5600 rpm
